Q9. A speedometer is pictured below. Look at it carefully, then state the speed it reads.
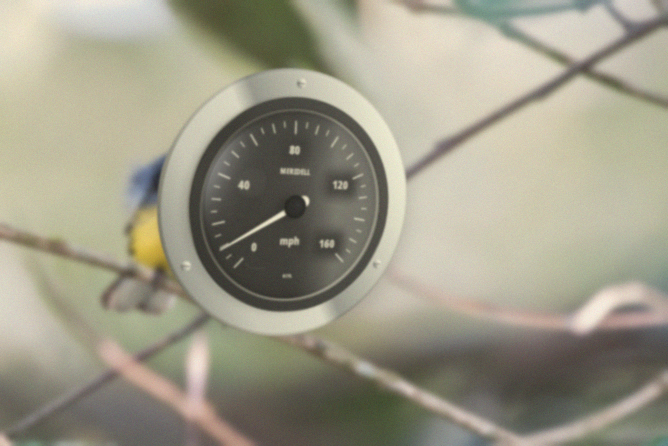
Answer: 10 mph
